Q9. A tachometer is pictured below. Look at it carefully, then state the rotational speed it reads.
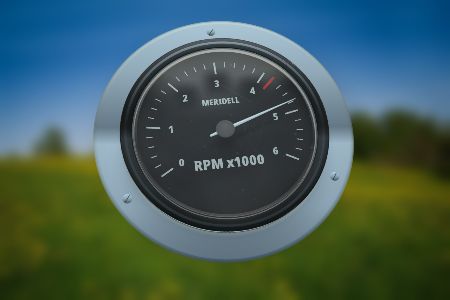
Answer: 4800 rpm
